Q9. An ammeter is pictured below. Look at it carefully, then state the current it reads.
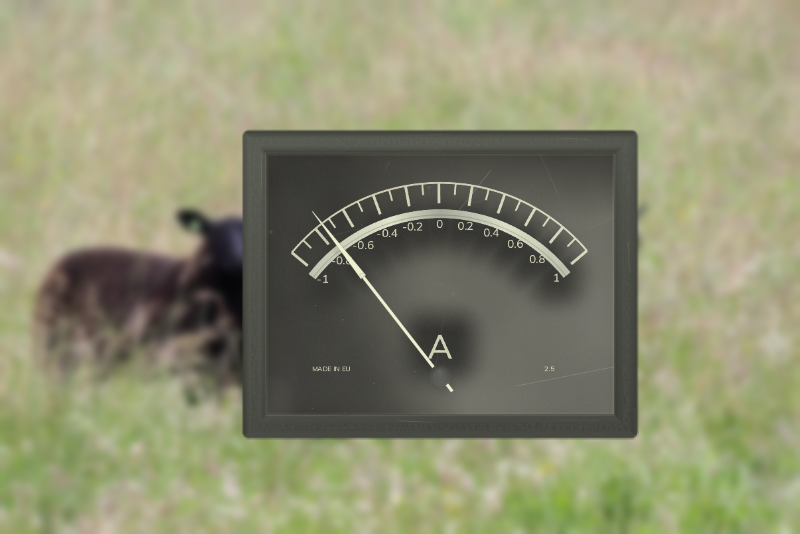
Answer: -0.75 A
